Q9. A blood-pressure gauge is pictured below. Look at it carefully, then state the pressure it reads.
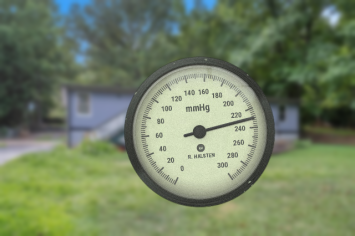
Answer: 230 mmHg
